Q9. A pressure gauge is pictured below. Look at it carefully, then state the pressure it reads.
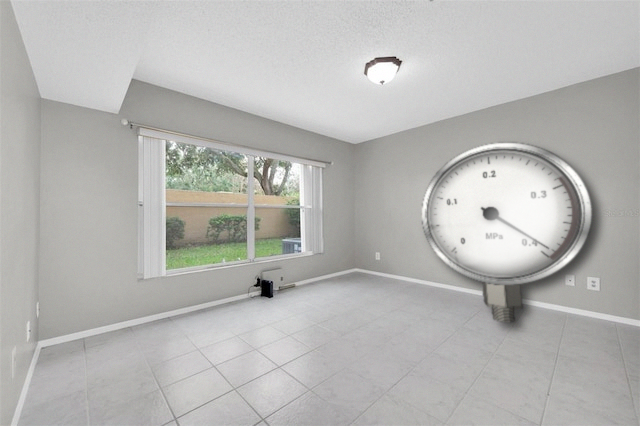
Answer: 0.39 MPa
